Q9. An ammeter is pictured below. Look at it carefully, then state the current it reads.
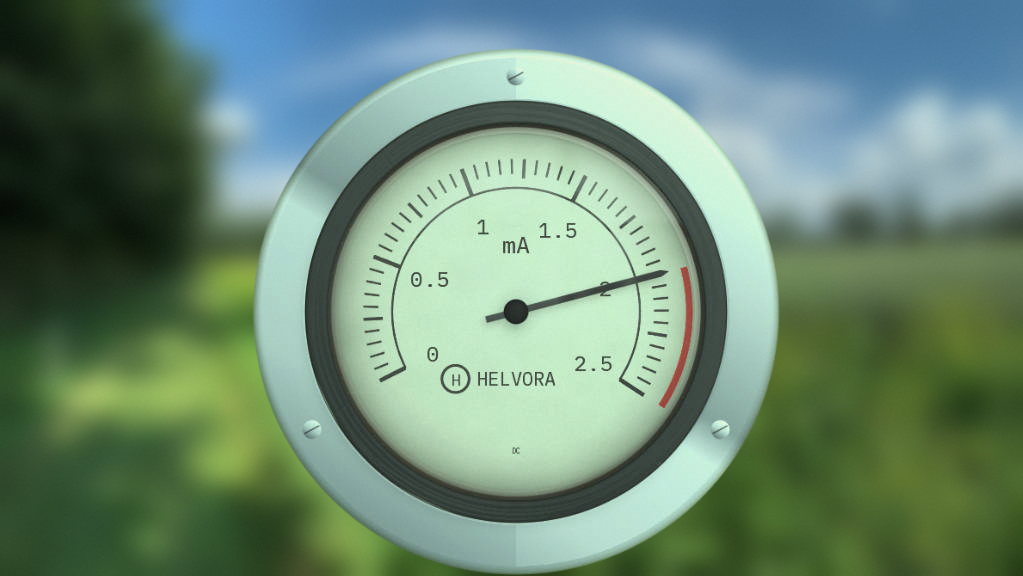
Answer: 2 mA
